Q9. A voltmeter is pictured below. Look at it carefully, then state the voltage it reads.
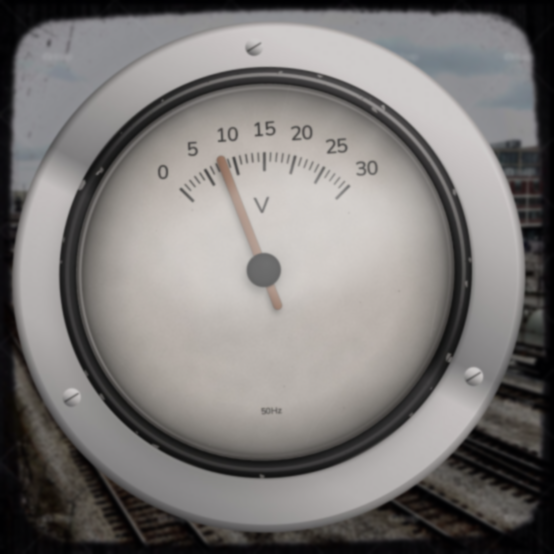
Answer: 8 V
